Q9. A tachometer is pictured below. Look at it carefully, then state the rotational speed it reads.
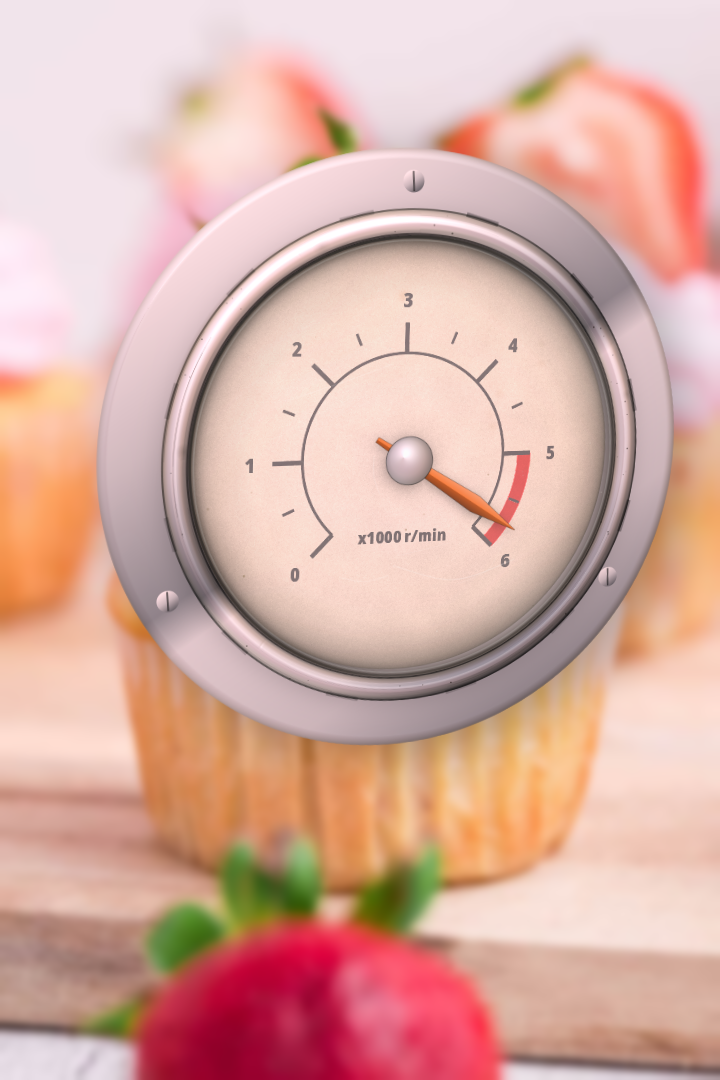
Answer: 5750 rpm
